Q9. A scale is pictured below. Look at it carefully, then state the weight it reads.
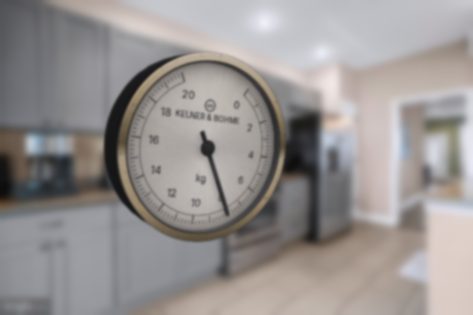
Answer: 8 kg
